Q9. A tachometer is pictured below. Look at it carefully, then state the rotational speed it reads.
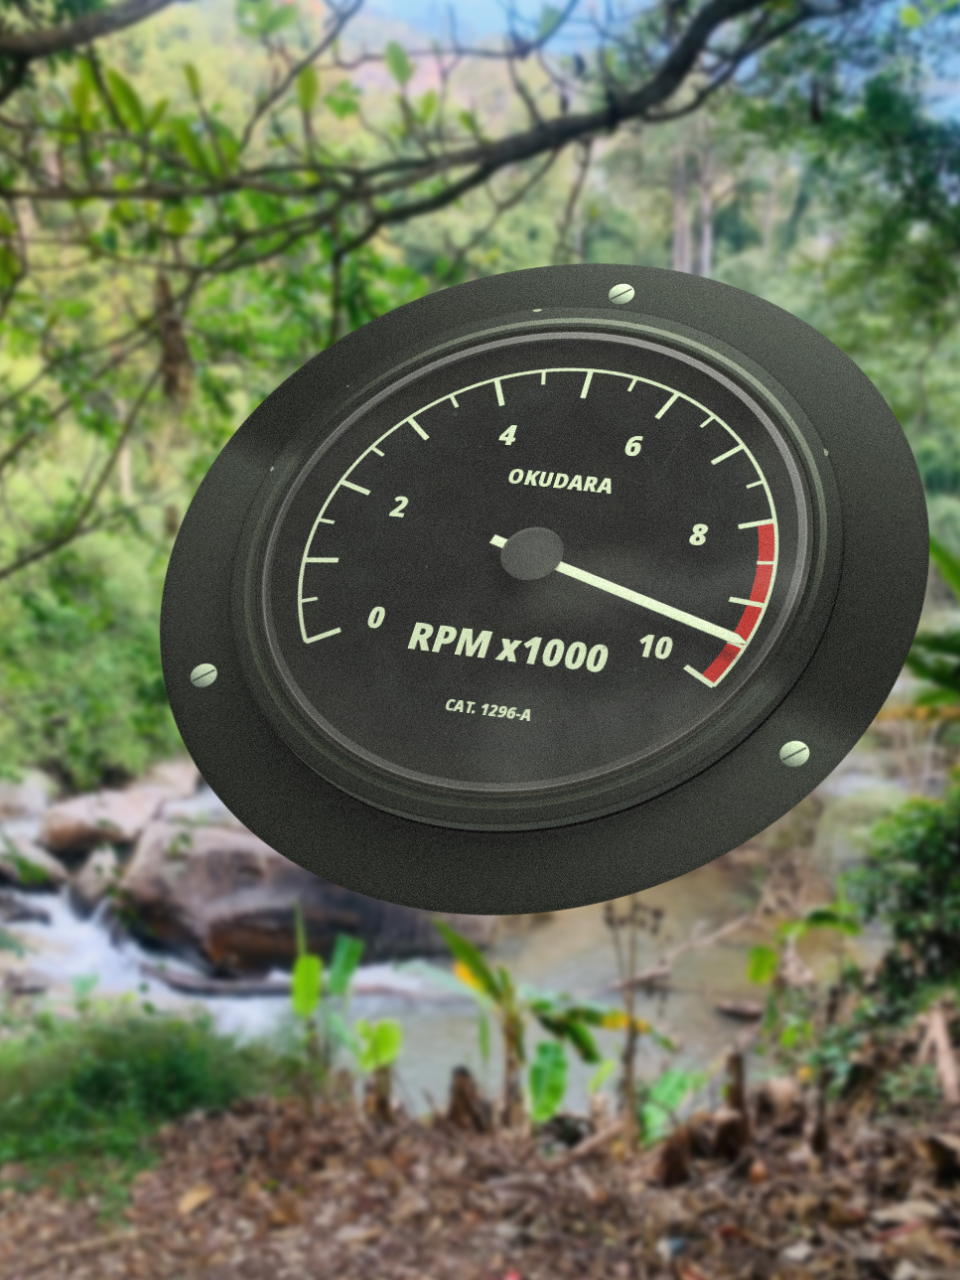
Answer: 9500 rpm
